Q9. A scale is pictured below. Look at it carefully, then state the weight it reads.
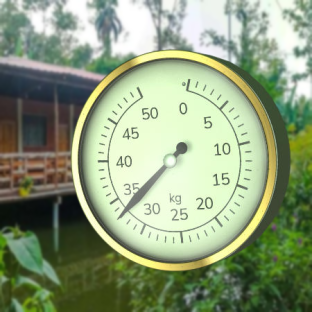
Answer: 33 kg
